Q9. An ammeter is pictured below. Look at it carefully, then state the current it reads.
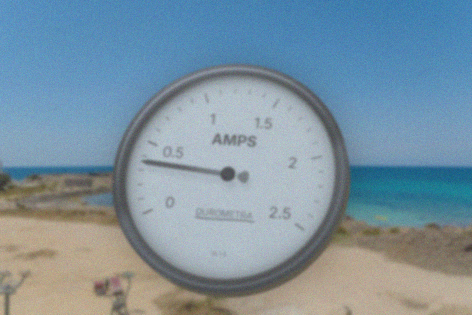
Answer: 0.35 A
